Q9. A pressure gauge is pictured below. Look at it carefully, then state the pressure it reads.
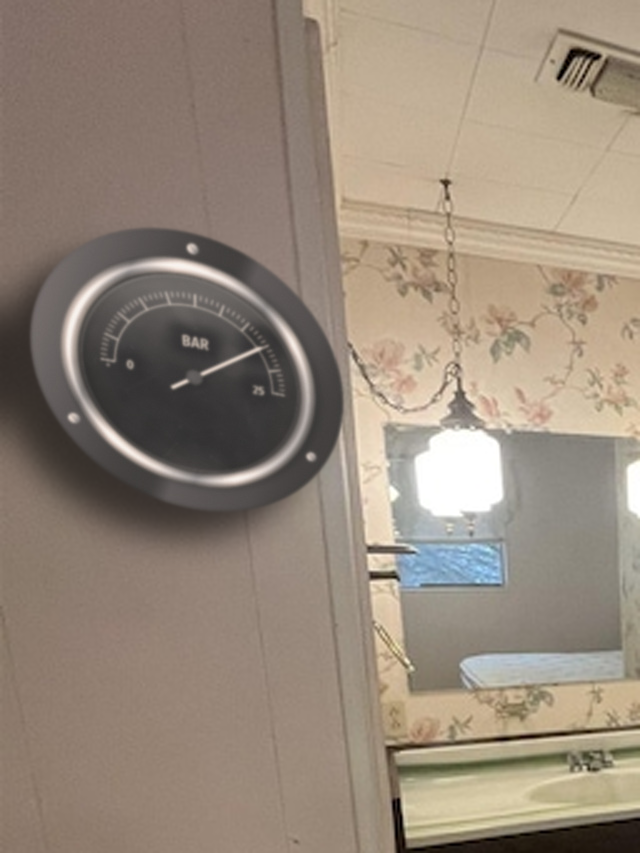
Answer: 20 bar
